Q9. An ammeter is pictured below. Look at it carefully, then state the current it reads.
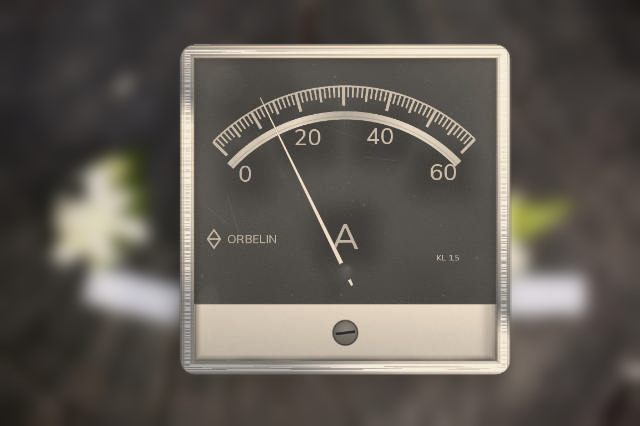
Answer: 13 A
